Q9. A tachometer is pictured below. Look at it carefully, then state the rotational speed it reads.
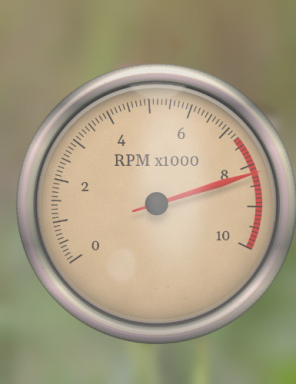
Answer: 8200 rpm
